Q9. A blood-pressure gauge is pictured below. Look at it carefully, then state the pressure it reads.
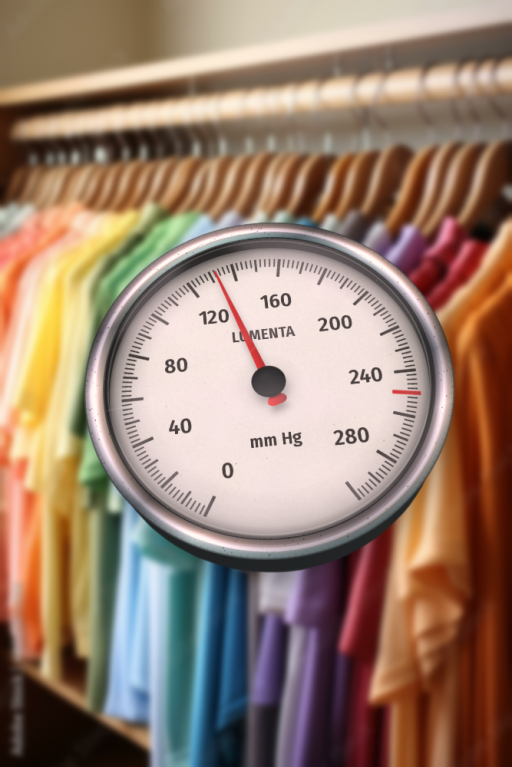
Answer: 132 mmHg
